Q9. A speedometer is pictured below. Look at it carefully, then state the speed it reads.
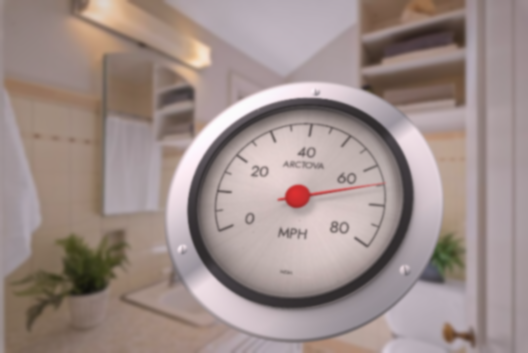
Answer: 65 mph
